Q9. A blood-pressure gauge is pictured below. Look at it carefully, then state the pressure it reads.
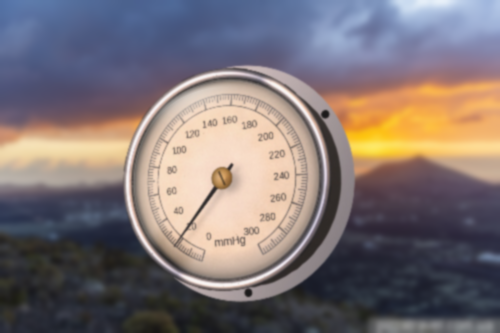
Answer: 20 mmHg
